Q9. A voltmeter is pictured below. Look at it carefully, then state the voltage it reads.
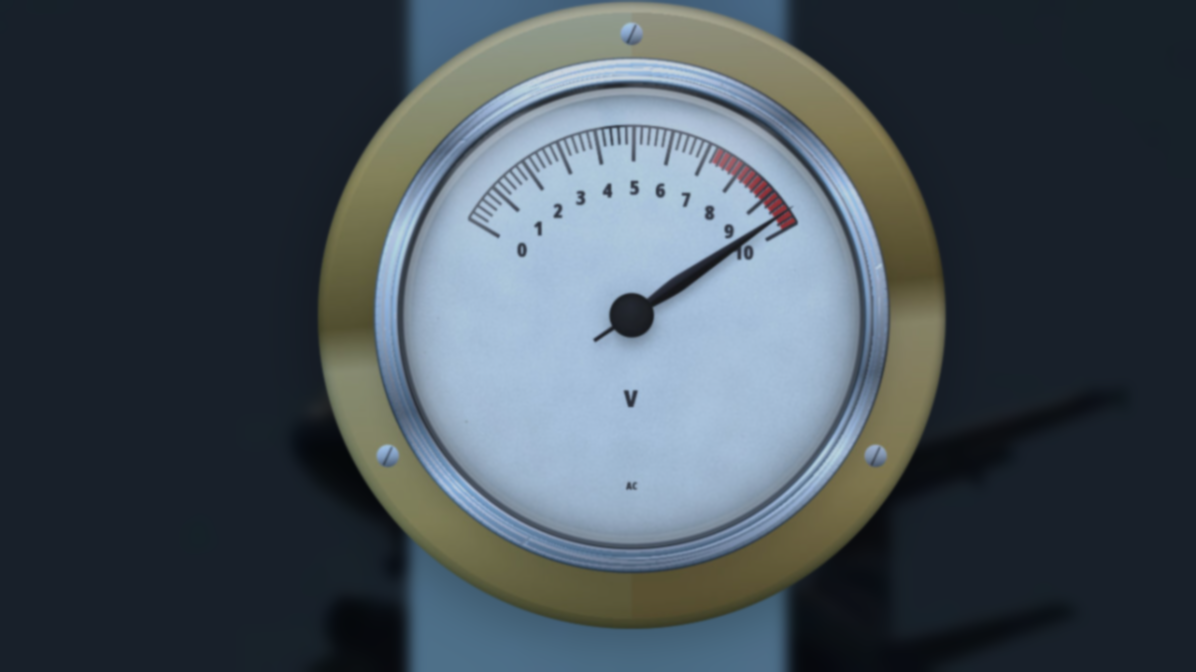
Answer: 9.6 V
